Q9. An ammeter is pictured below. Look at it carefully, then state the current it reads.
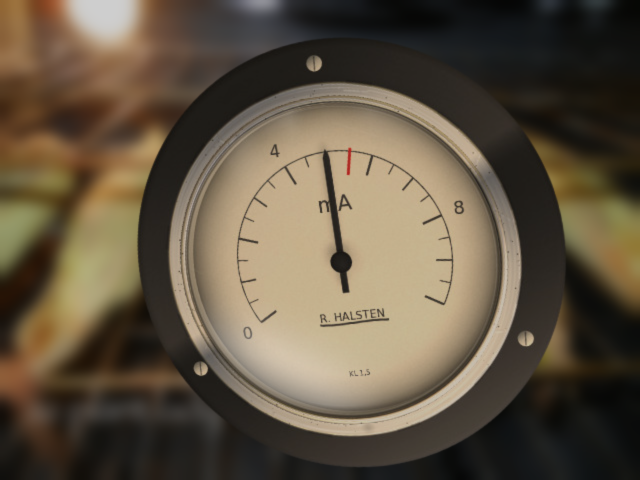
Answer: 5 mA
